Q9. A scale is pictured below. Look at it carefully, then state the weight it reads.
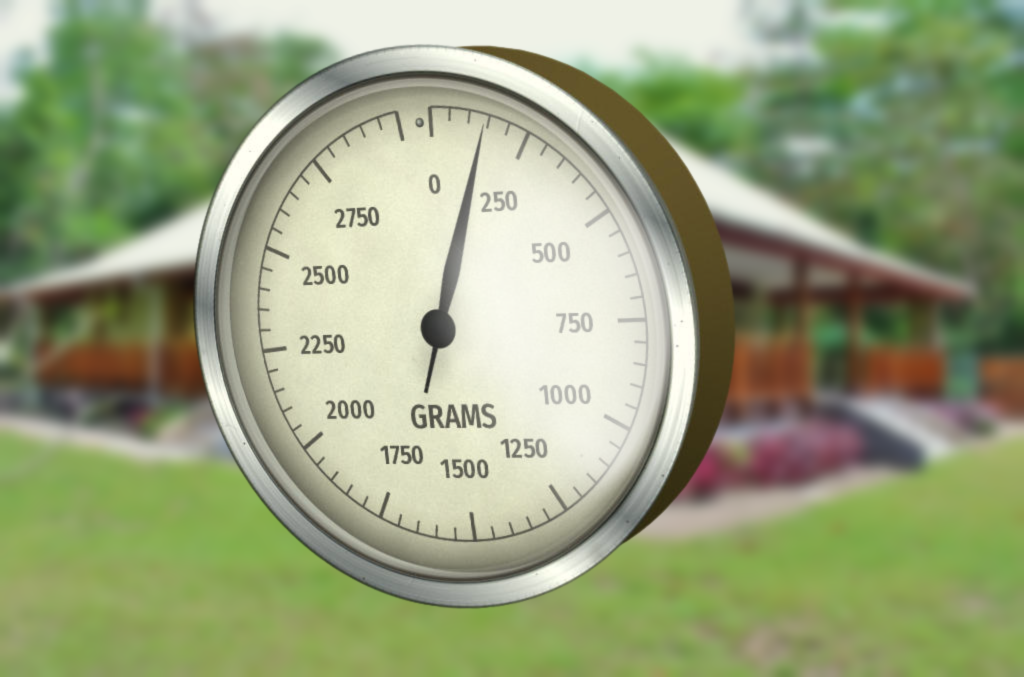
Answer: 150 g
